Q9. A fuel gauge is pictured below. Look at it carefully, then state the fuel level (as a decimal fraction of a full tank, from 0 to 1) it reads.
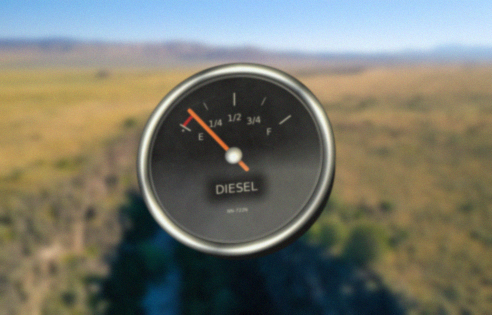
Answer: 0.125
